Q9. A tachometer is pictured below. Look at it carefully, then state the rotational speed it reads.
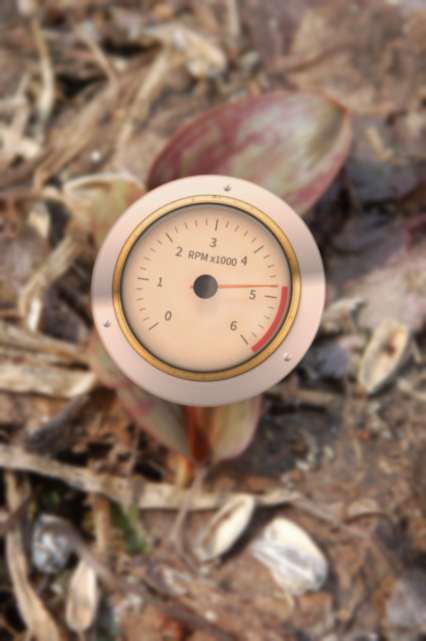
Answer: 4800 rpm
